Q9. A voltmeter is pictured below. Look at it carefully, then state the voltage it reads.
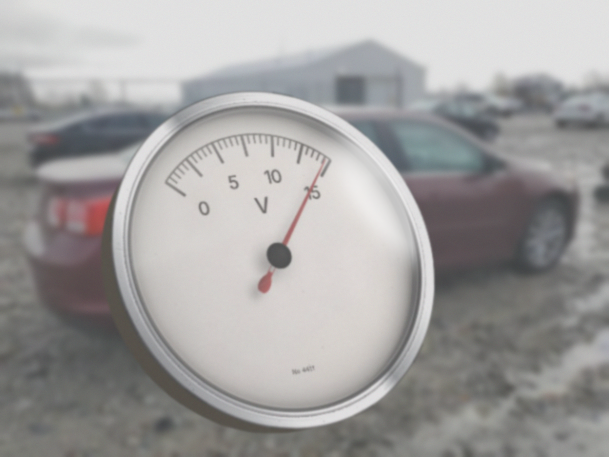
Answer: 14.5 V
